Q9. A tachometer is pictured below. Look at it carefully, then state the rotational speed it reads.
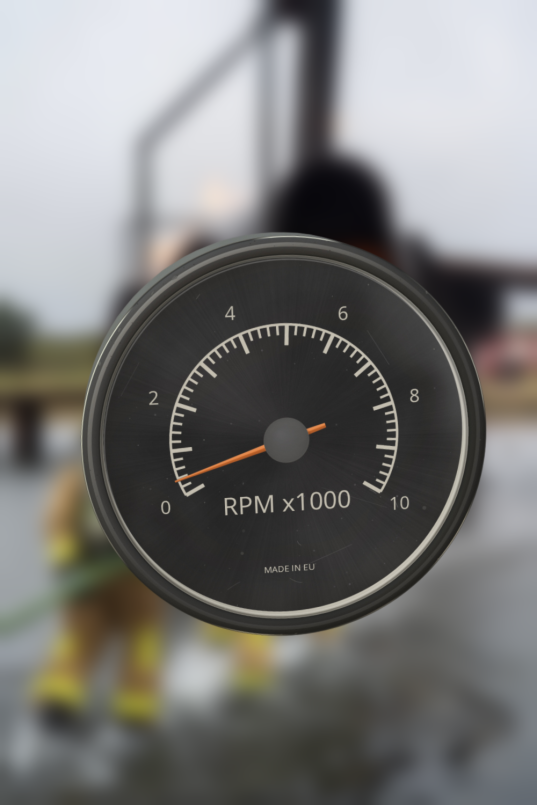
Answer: 400 rpm
